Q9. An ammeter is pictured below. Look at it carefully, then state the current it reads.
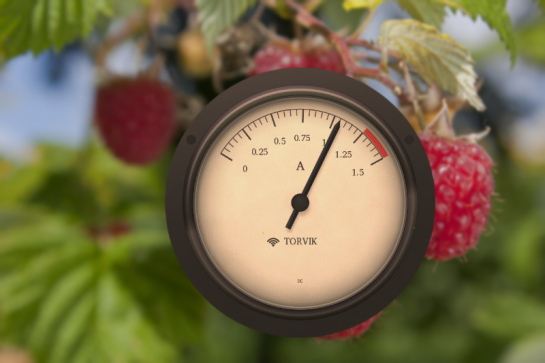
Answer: 1.05 A
